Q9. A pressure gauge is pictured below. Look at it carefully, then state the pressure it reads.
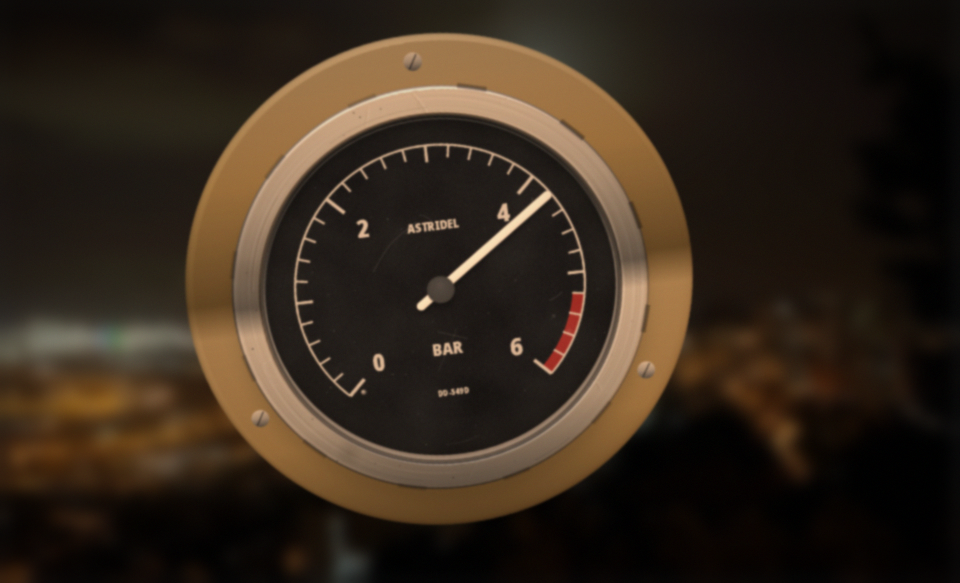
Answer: 4.2 bar
